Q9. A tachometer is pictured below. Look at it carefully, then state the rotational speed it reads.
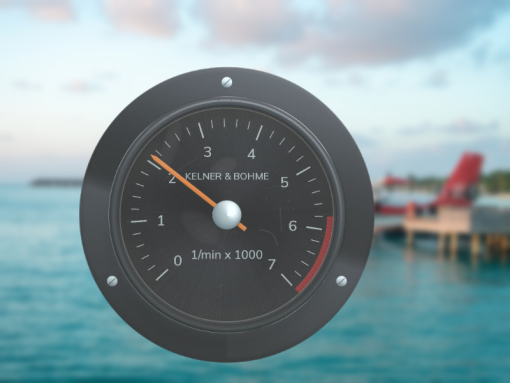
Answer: 2100 rpm
